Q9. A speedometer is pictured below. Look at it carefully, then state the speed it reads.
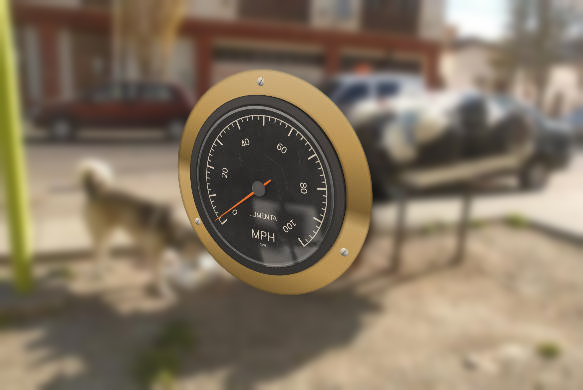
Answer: 2 mph
